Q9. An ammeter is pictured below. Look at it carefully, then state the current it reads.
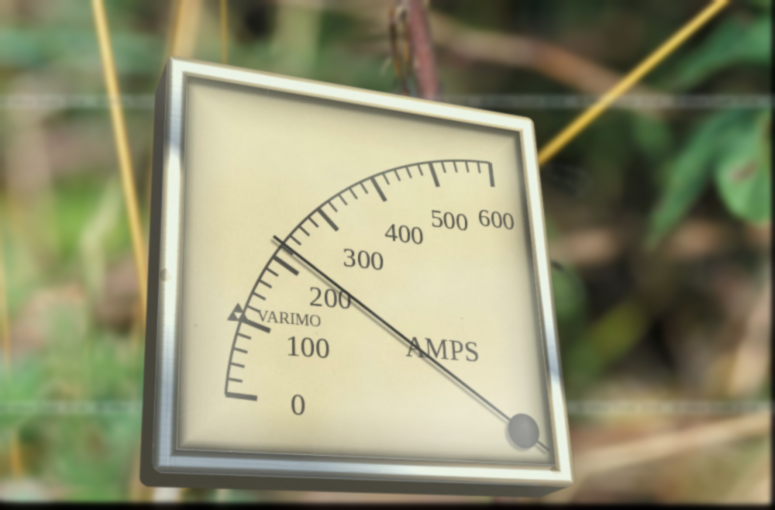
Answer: 220 A
